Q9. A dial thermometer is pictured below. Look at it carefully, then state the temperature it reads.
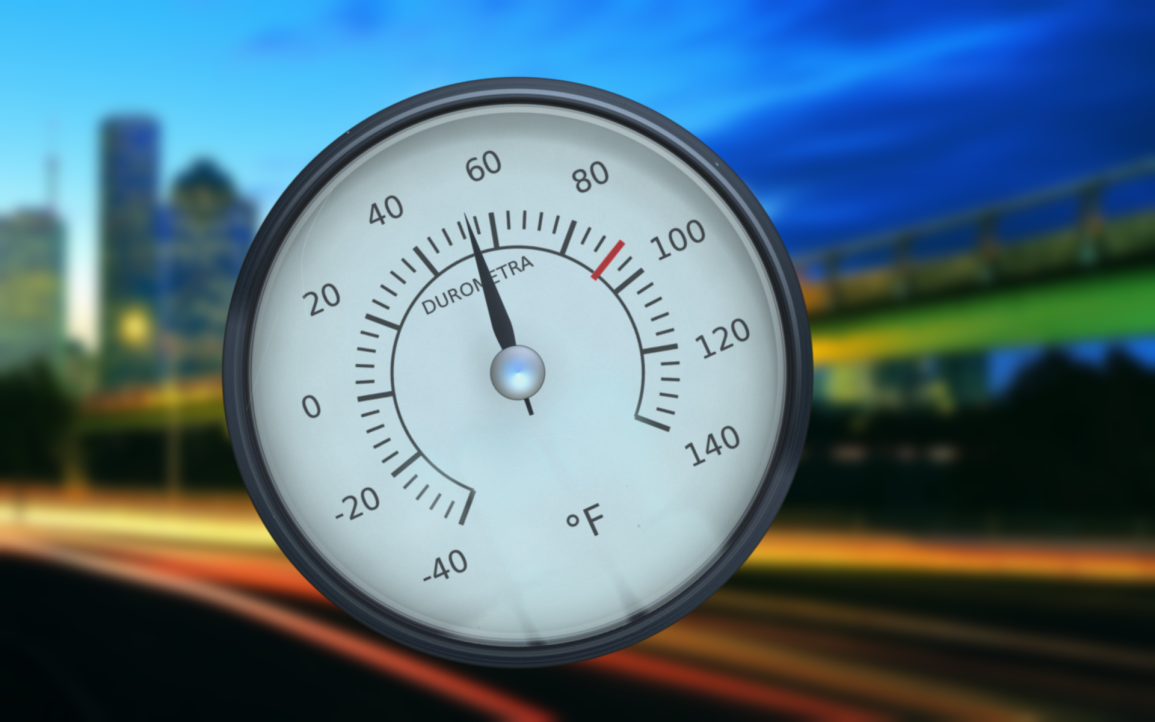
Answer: 54 °F
